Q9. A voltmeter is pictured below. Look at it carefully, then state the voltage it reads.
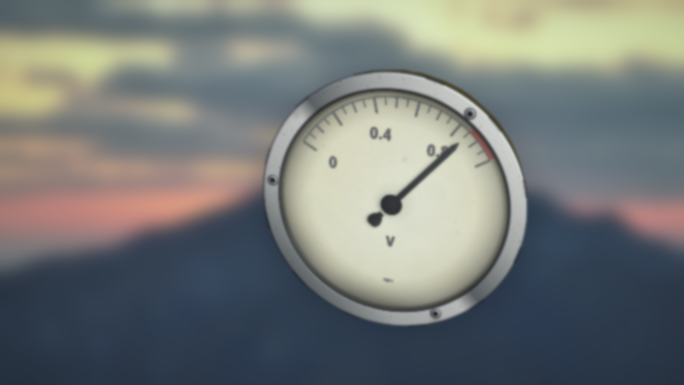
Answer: 0.85 V
